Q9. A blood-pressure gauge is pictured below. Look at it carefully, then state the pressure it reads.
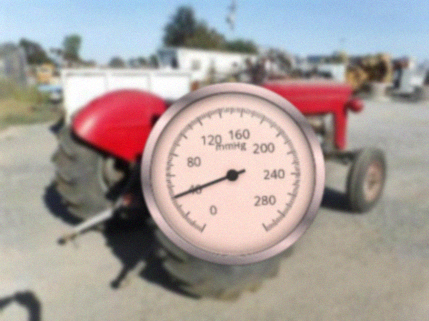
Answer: 40 mmHg
